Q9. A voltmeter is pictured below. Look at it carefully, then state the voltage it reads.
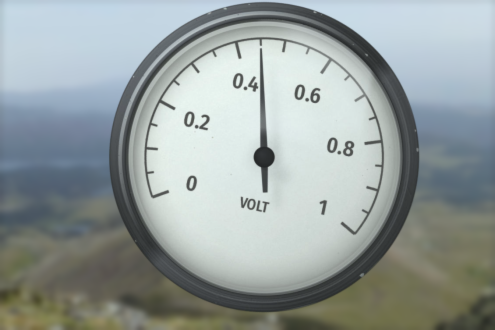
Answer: 0.45 V
